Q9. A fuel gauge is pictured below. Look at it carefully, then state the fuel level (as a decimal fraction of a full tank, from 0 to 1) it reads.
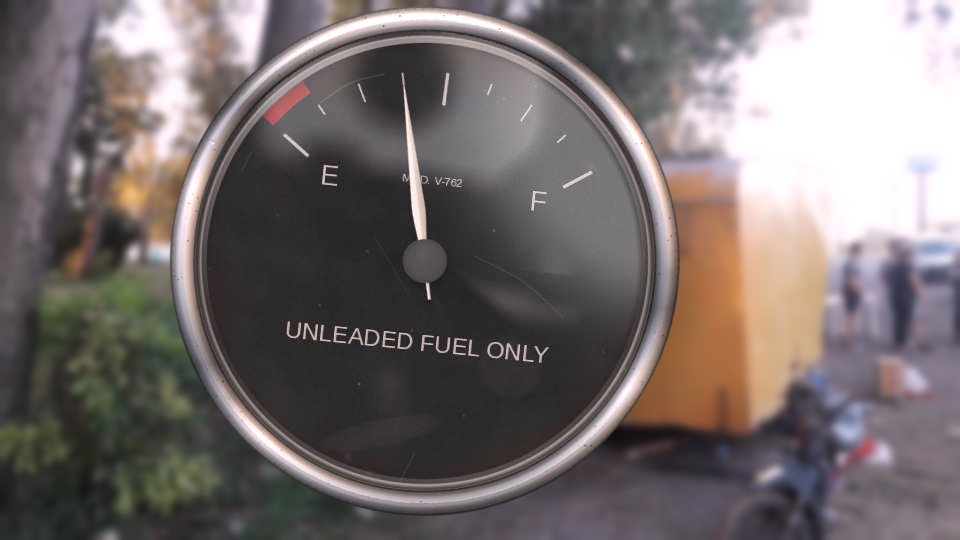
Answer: 0.375
